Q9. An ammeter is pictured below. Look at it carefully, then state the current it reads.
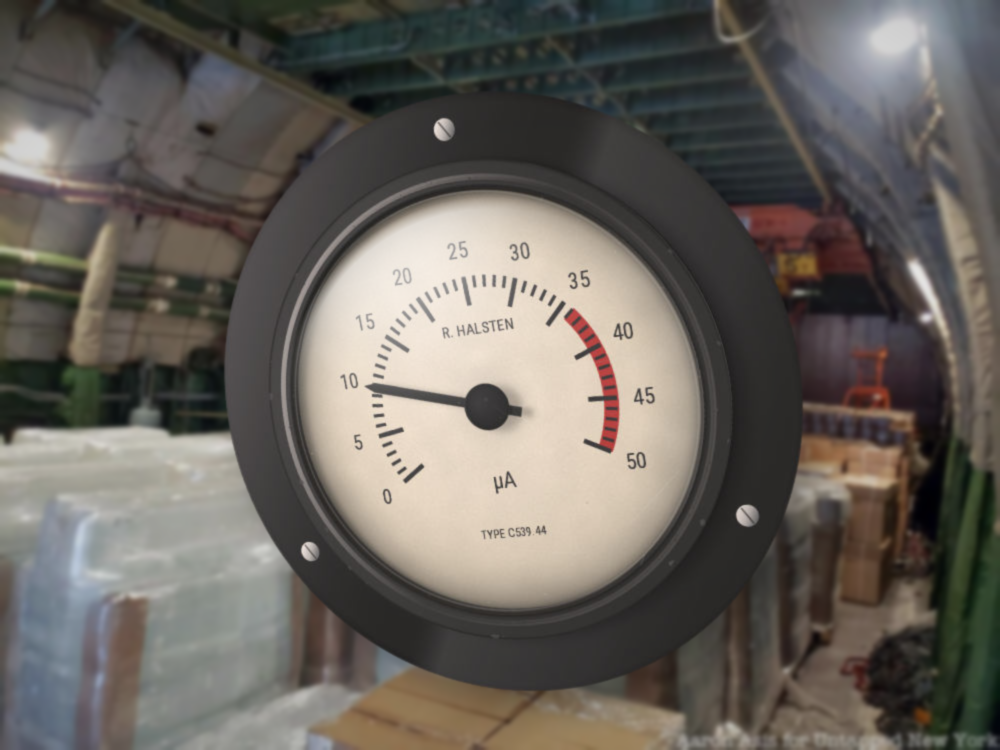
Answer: 10 µA
